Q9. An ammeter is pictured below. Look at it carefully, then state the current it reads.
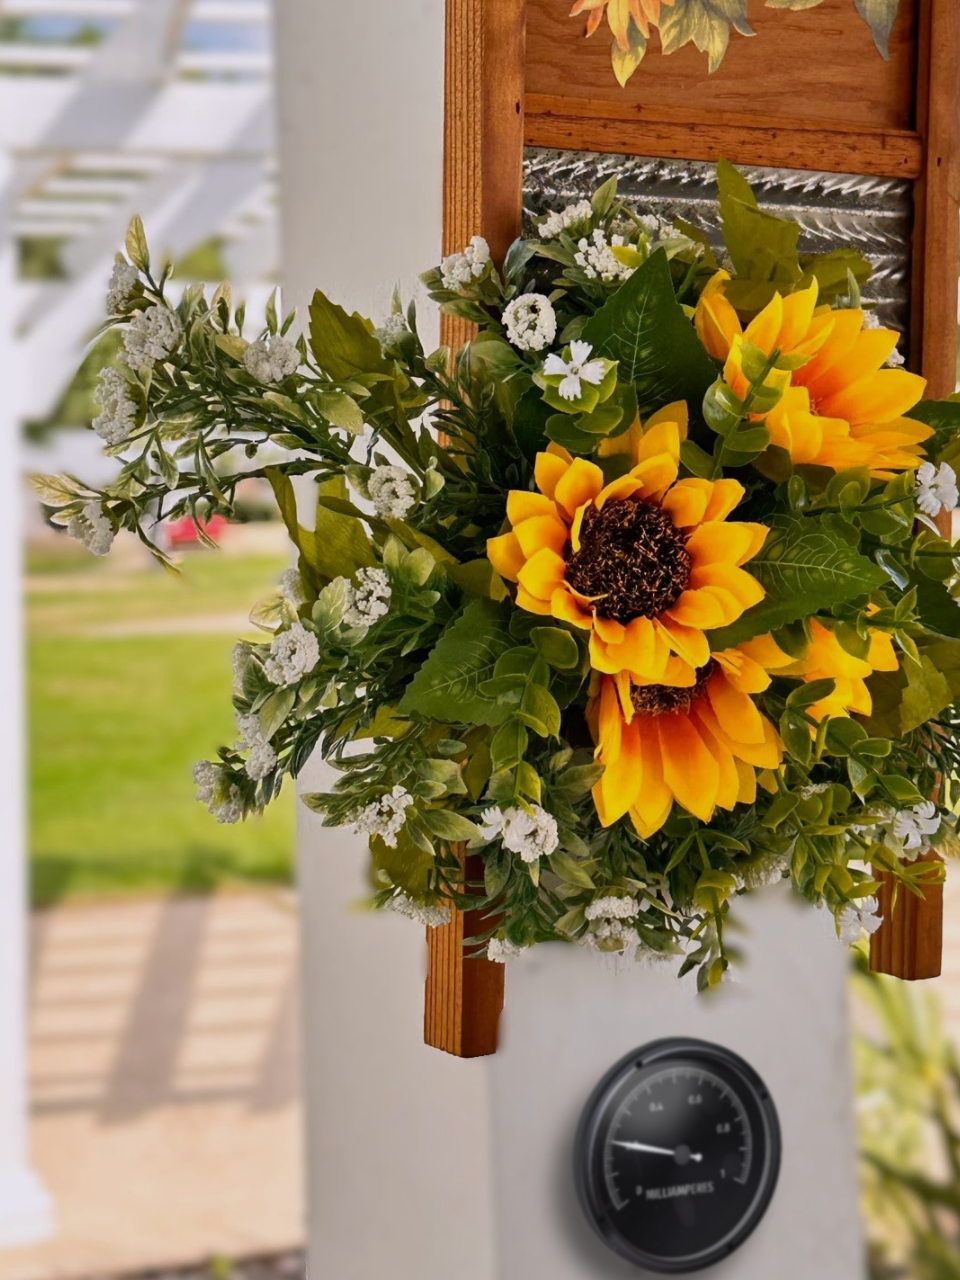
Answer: 0.2 mA
